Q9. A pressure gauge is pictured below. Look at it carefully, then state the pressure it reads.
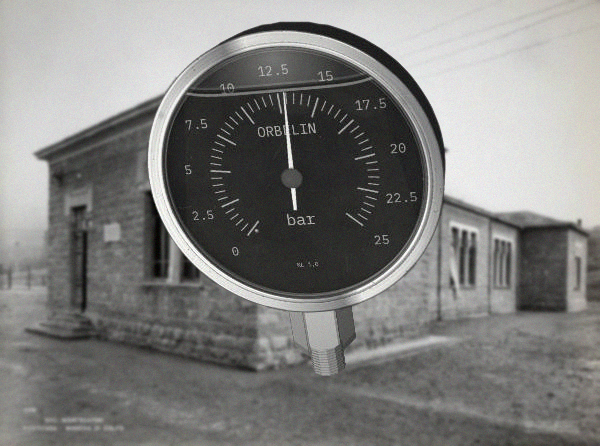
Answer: 13 bar
